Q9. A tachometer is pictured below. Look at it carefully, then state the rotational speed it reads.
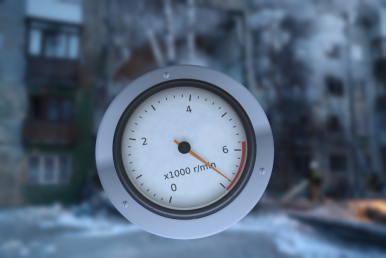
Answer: 6800 rpm
